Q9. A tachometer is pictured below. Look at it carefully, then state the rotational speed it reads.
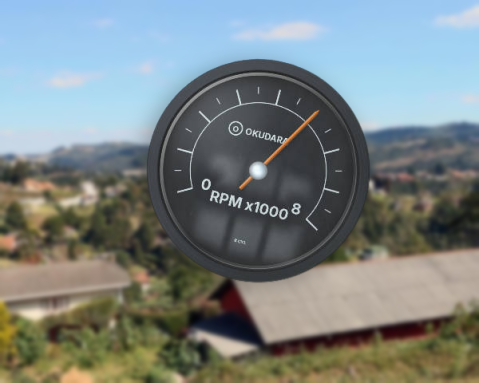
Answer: 5000 rpm
